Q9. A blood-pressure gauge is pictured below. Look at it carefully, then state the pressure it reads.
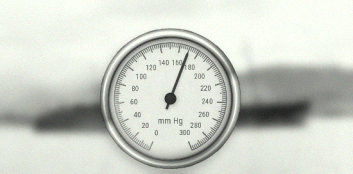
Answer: 170 mmHg
